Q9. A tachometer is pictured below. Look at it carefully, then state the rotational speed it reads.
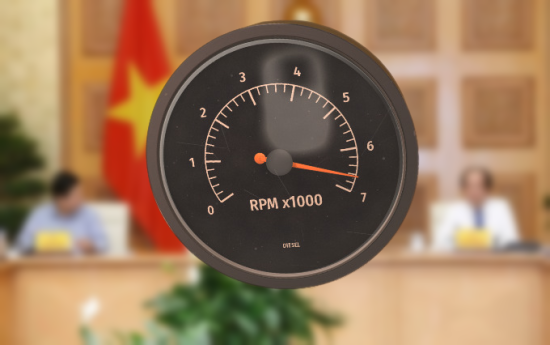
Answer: 6600 rpm
